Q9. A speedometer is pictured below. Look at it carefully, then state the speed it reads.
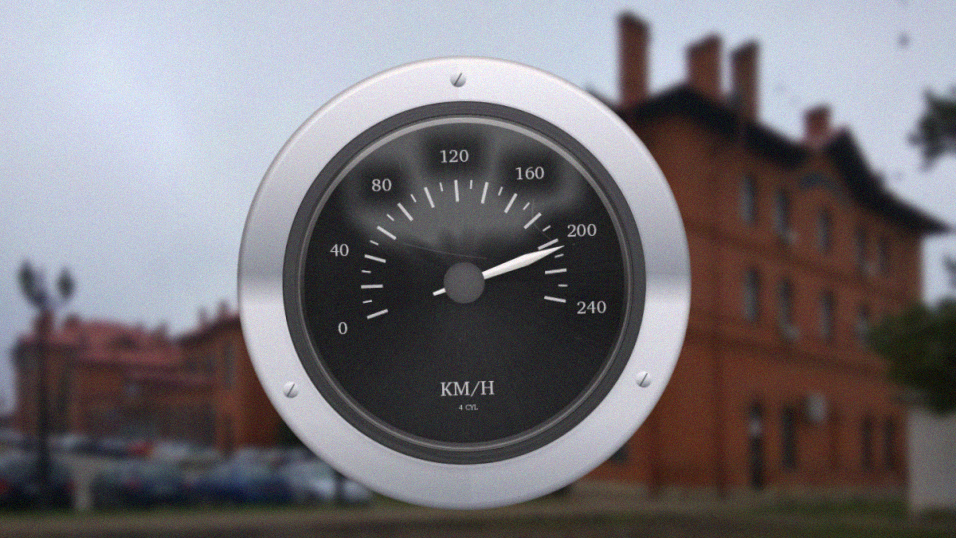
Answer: 205 km/h
